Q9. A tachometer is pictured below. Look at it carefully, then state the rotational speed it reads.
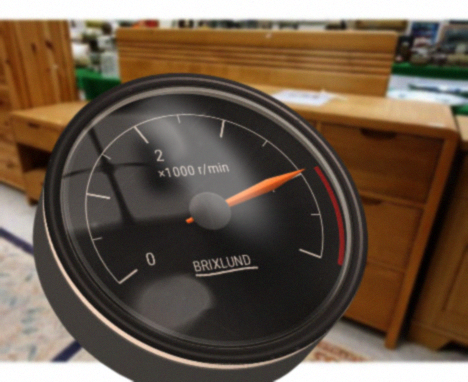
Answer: 4000 rpm
